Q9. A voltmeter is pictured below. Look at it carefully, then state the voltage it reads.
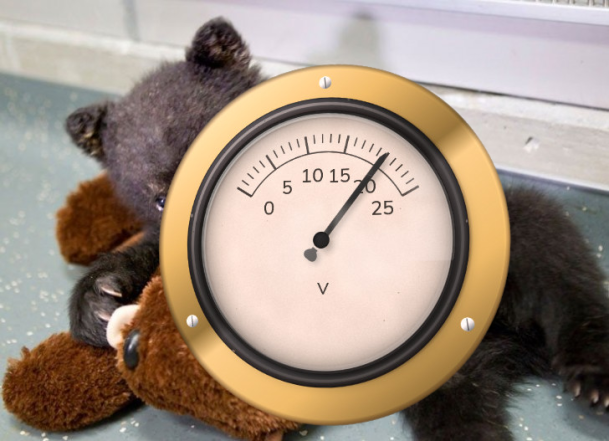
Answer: 20 V
